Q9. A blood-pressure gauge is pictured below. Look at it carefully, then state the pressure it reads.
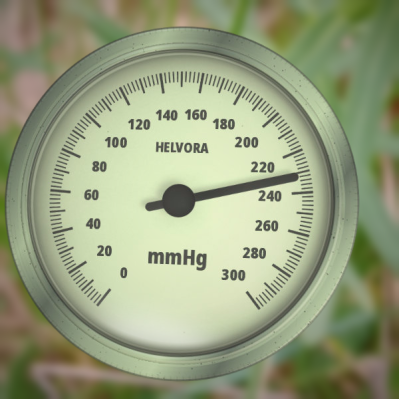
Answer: 232 mmHg
